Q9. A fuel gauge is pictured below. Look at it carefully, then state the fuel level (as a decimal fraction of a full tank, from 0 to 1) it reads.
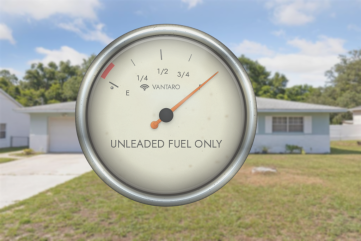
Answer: 1
